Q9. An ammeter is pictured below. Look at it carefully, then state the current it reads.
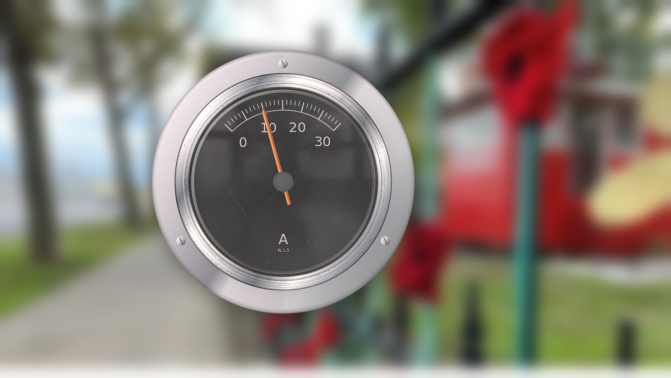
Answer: 10 A
